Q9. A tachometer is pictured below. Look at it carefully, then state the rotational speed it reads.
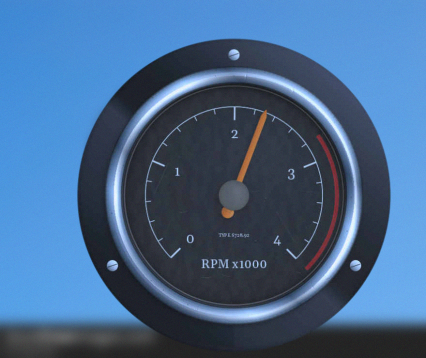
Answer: 2300 rpm
